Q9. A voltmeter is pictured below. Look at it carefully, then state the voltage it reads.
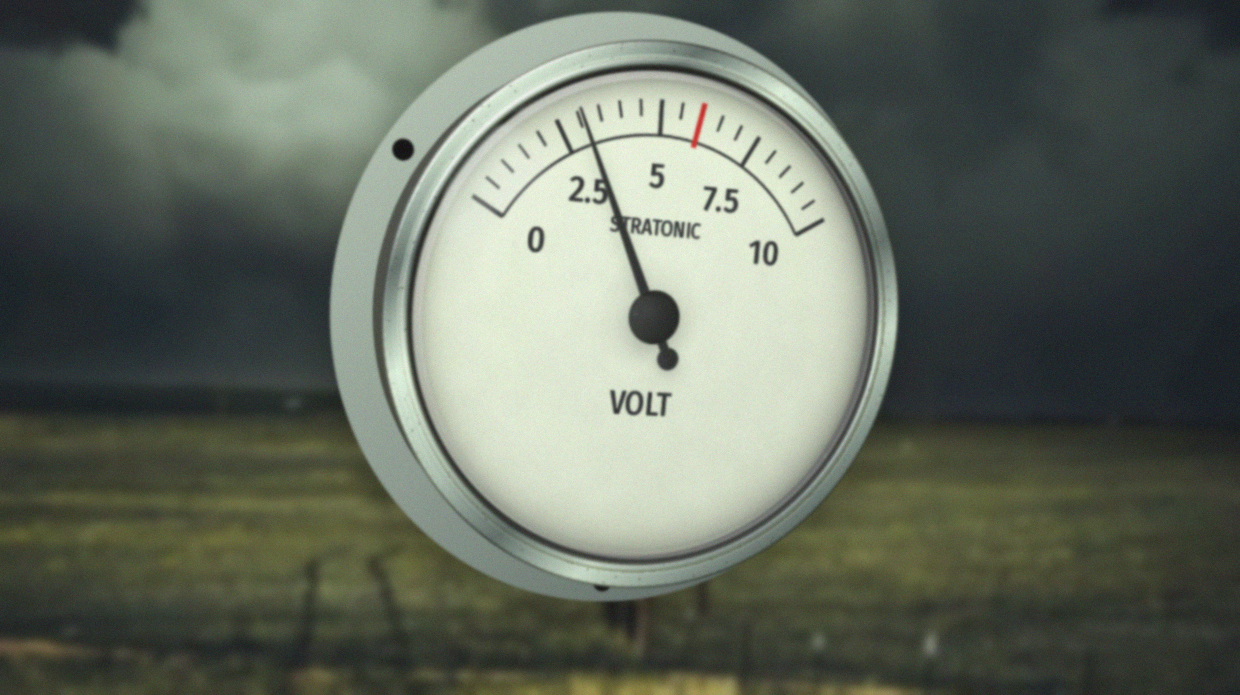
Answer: 3 V
